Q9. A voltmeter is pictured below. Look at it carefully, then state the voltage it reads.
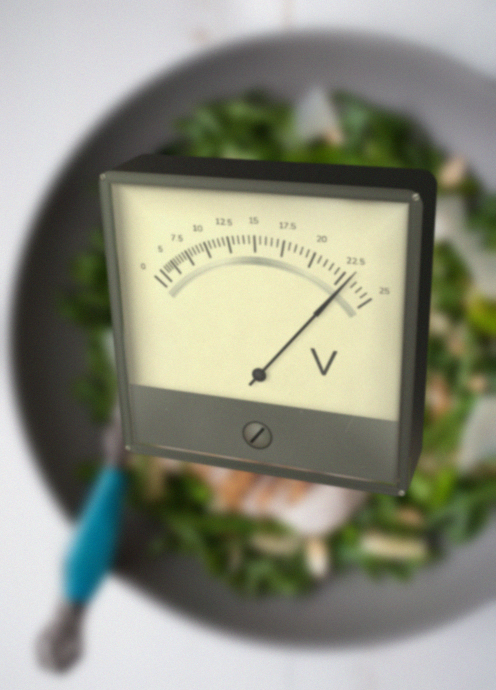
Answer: 23 V
